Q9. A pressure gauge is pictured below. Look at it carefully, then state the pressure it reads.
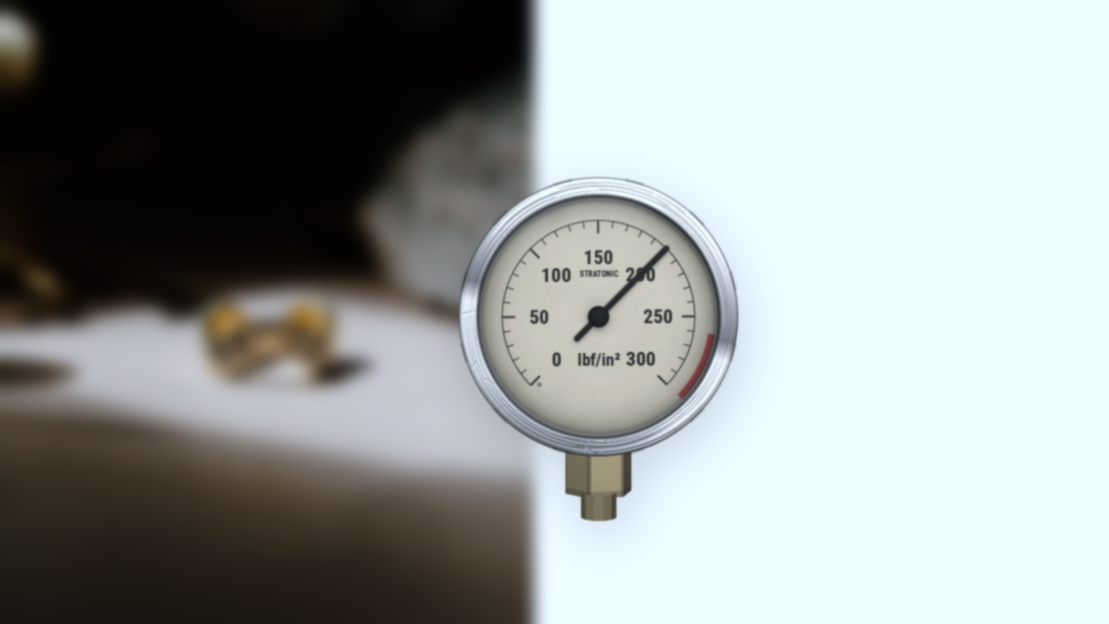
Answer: 200 psi
